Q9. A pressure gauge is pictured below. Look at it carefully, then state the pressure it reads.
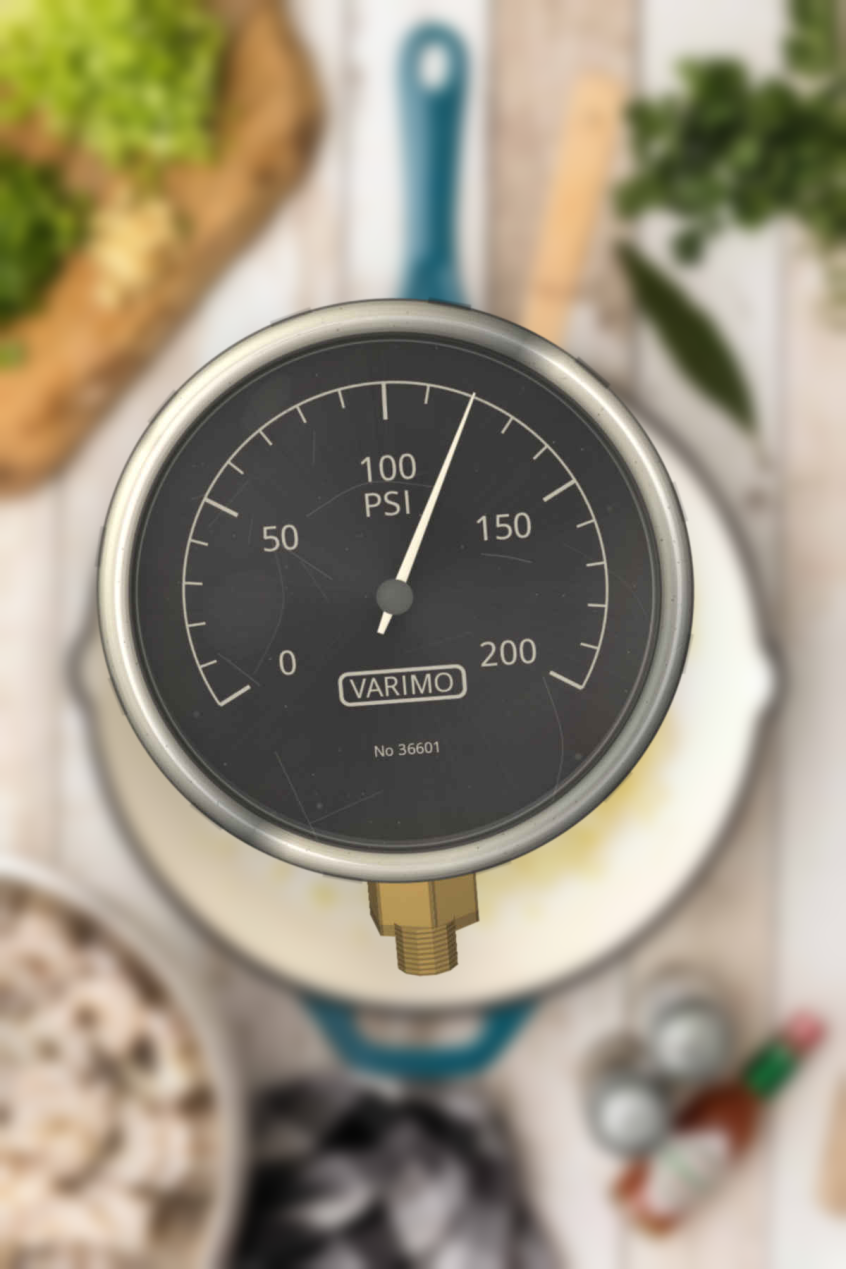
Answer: 120 psi
